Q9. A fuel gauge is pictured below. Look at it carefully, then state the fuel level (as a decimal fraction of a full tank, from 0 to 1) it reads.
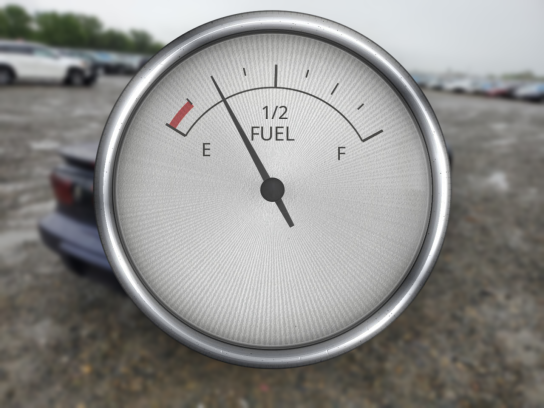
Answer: 0.25
